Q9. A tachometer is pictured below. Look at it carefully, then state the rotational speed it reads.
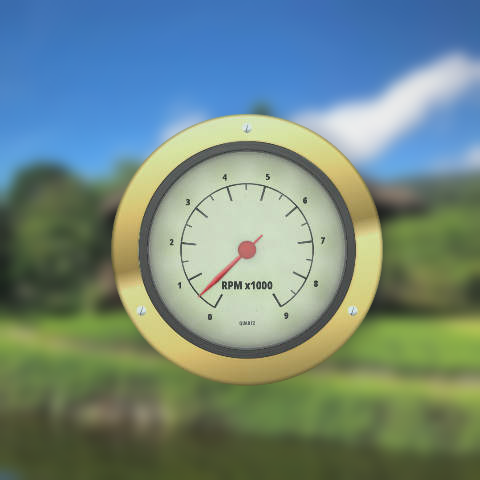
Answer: 500 rpm
